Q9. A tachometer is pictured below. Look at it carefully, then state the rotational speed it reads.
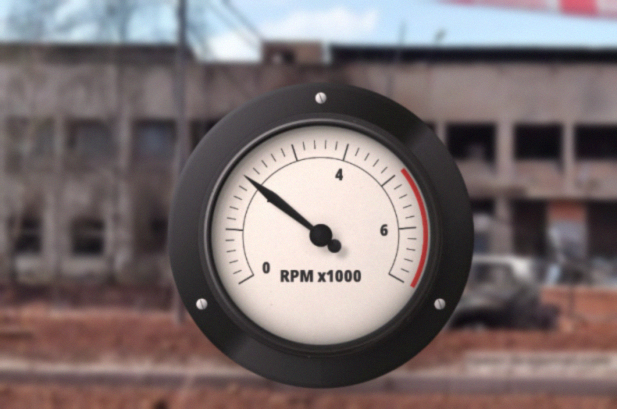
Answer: 2000 rpm
